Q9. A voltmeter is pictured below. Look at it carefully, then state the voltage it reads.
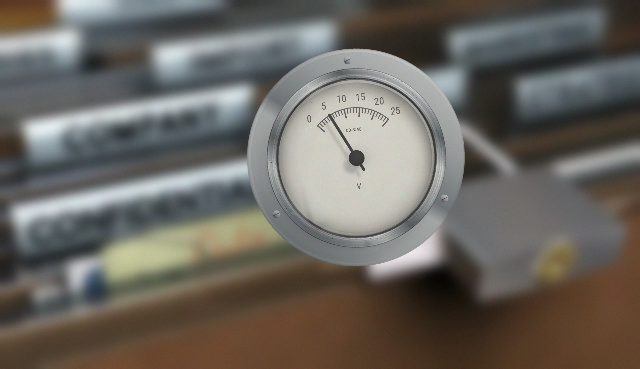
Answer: 5 V
